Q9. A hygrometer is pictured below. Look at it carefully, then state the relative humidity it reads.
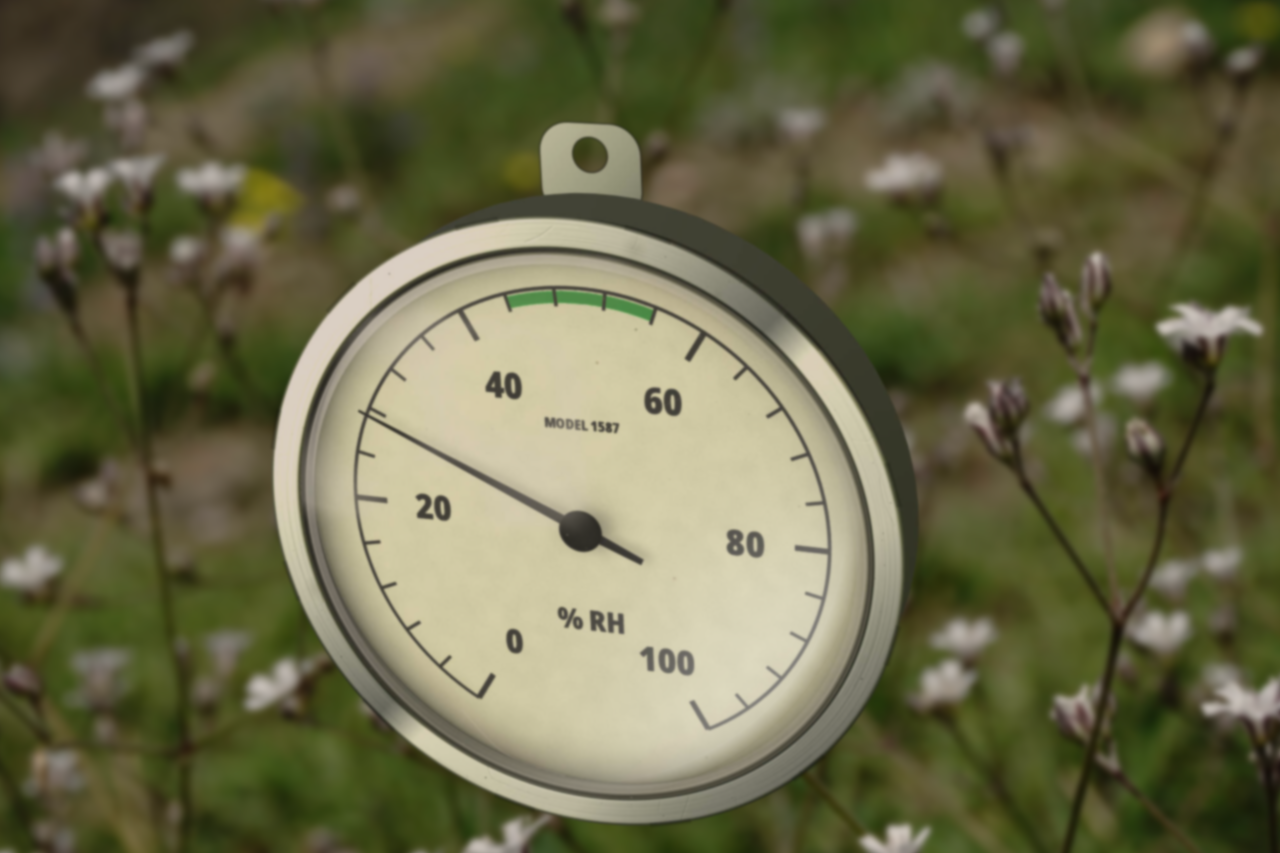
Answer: 28 %
